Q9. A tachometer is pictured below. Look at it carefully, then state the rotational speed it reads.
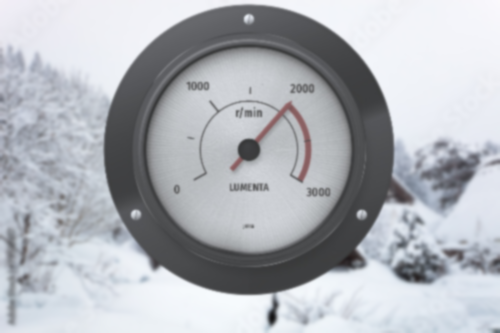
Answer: 2000 rpm
